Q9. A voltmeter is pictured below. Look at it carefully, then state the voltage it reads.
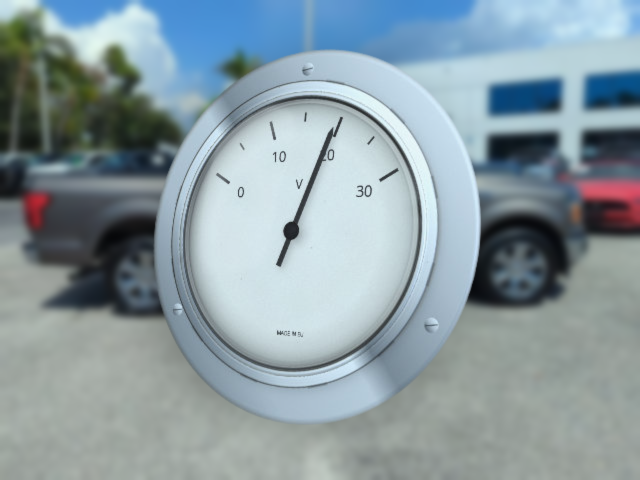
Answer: 20 V
